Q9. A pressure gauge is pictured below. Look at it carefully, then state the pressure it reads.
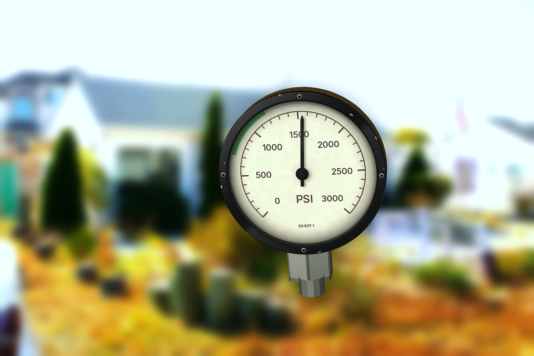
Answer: 1550 psi
